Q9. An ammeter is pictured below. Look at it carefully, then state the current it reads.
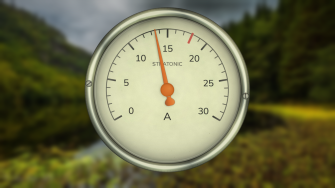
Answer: 13.5 A
